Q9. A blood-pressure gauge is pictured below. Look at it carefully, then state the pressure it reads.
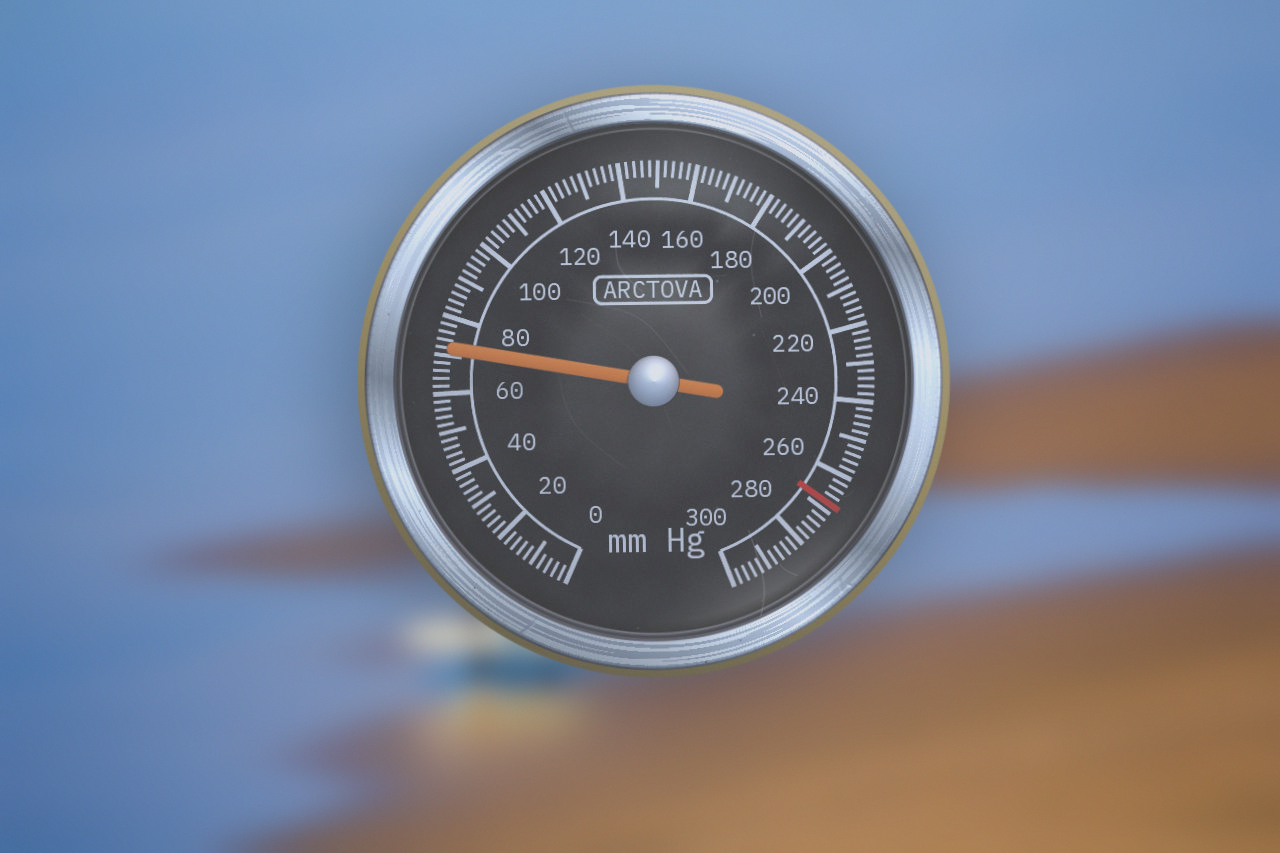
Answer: 72 mmHg
